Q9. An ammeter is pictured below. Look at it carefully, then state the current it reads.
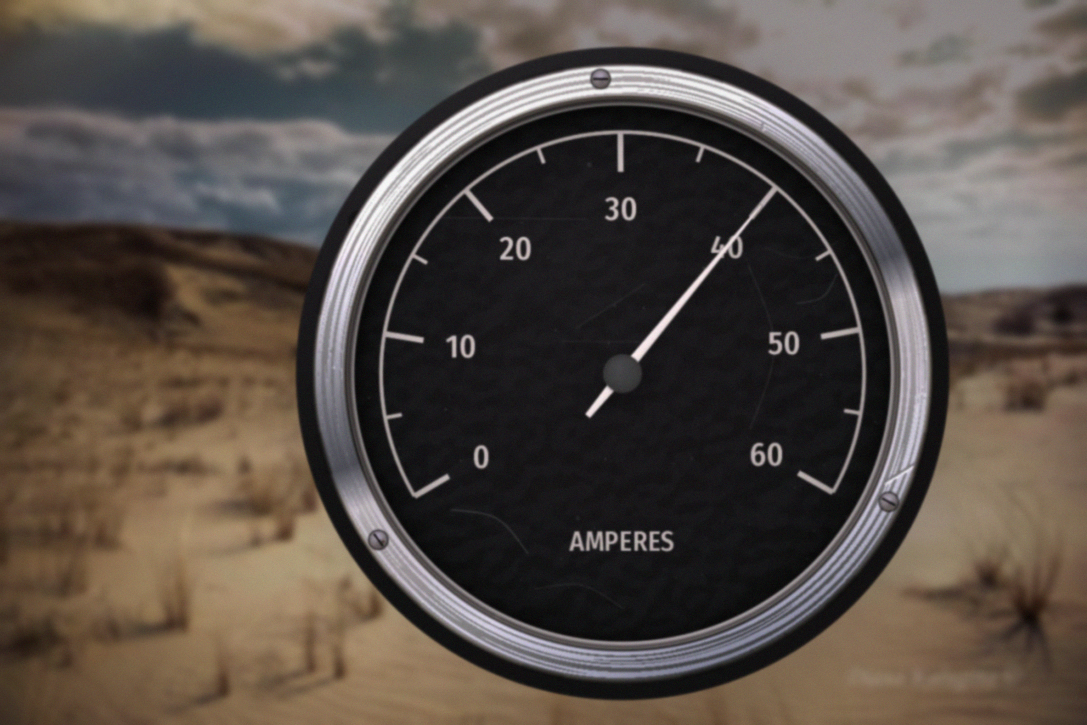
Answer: 40 A
